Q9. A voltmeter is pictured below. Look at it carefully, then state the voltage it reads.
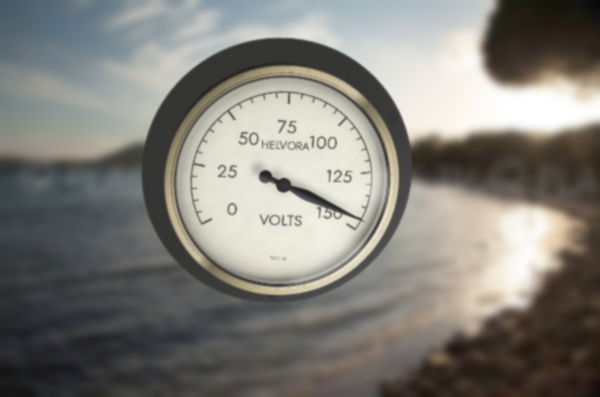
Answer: 145 V
